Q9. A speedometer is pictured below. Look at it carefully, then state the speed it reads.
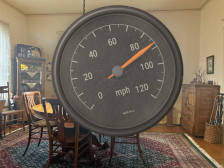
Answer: 87.5 mph
